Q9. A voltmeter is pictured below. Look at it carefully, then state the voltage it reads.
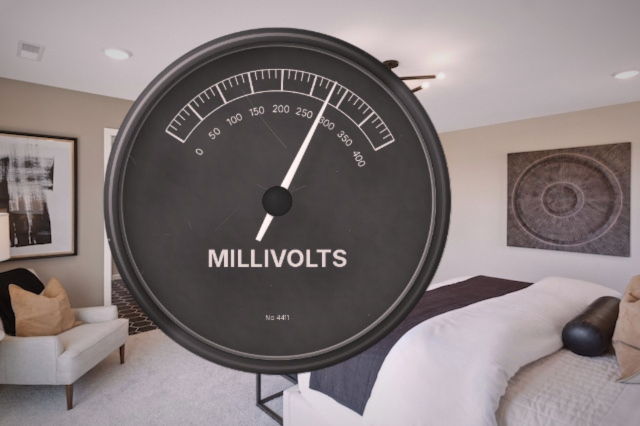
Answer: 280 mV
